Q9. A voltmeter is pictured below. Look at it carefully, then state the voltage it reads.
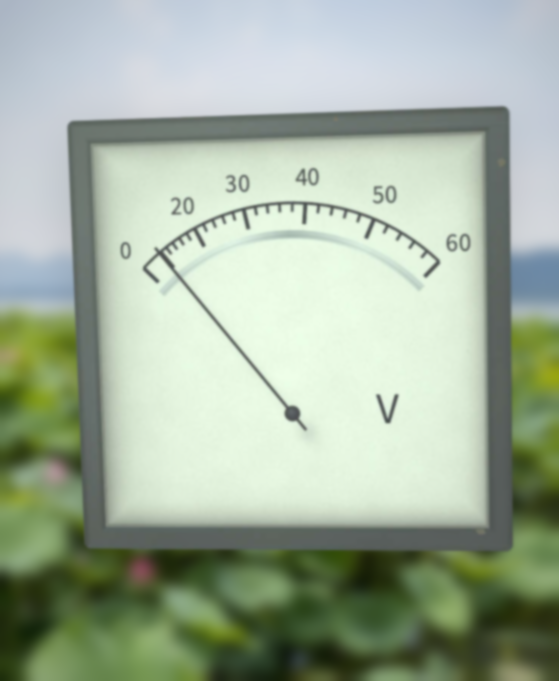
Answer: 10 V
